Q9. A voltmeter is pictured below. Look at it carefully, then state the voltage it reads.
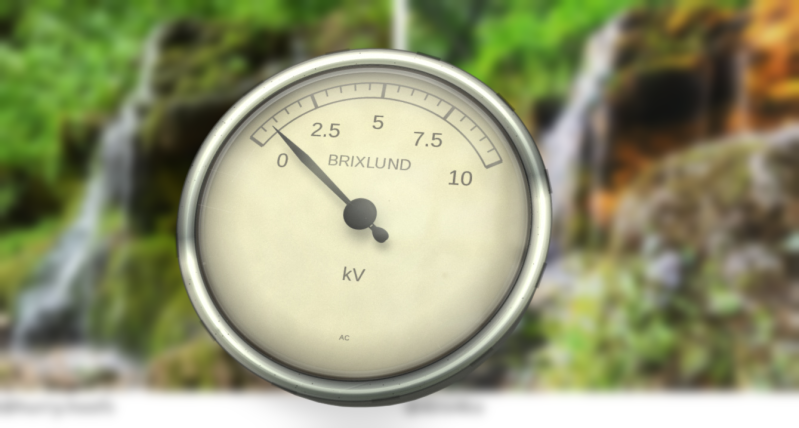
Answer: 0.75 kV
